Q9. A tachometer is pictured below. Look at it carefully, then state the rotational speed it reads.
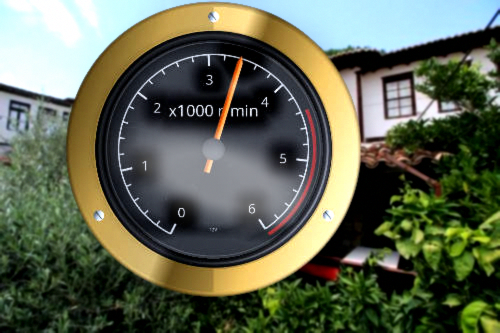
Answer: 3400 rpm
